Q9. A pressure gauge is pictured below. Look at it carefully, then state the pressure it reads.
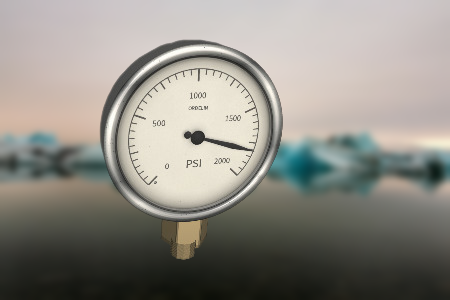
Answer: 1800 psi
